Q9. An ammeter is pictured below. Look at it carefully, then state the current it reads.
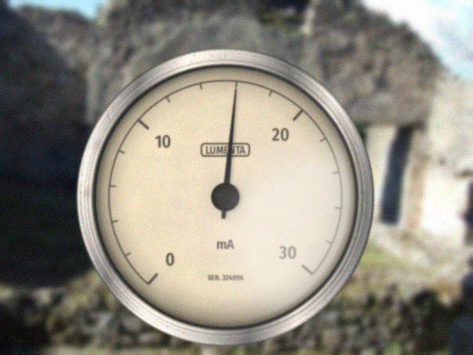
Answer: 16 mA
